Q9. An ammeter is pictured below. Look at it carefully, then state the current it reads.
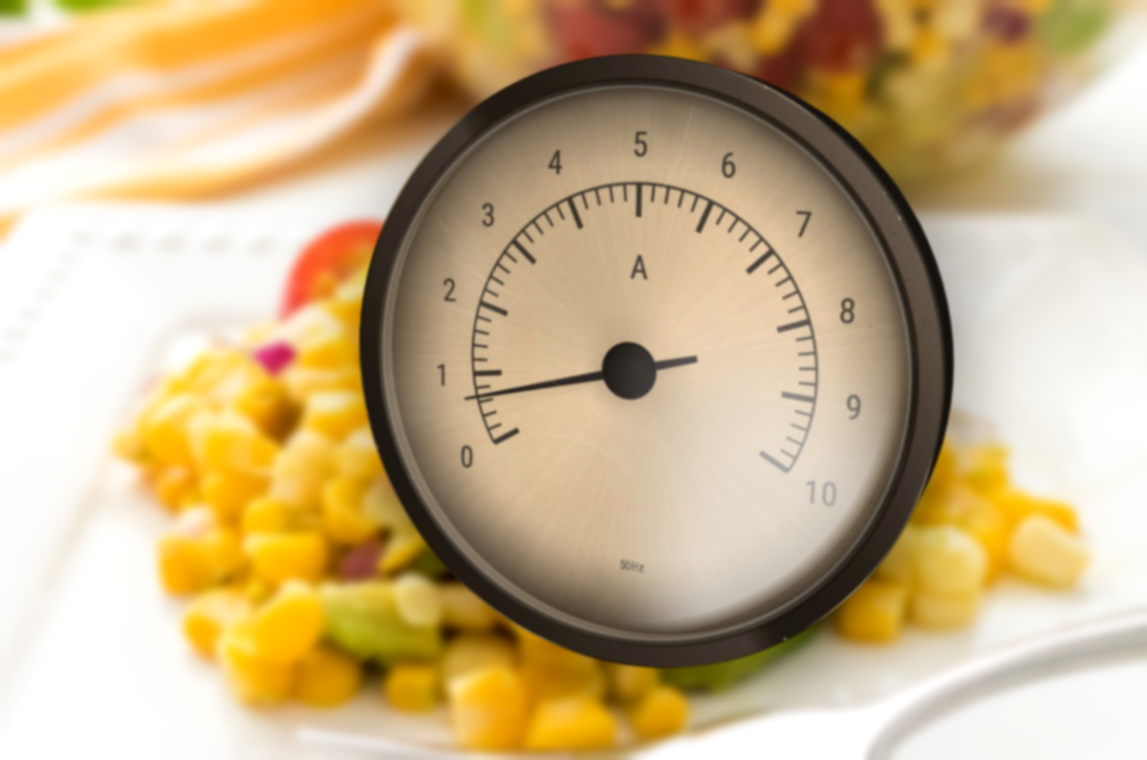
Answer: 0.7 A
